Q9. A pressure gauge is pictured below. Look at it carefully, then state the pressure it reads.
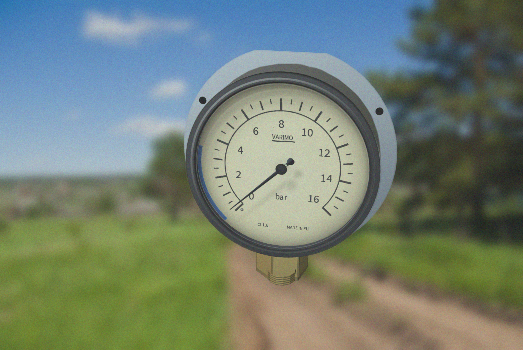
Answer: 0.25 bar
